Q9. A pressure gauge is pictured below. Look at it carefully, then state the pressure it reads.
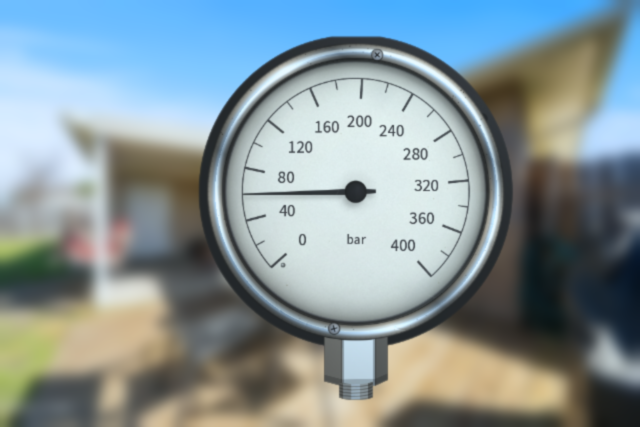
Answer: 60 bar
